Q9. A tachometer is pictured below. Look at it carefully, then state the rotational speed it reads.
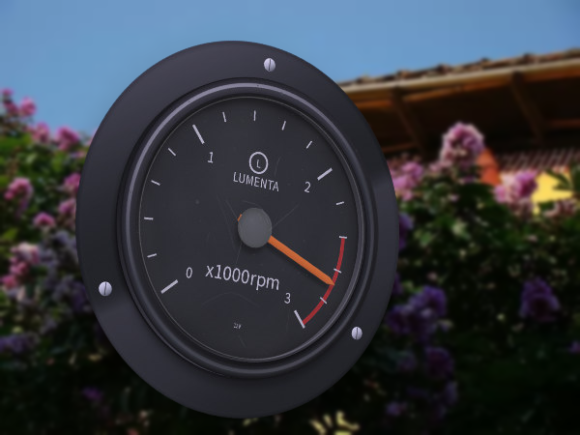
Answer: 2700 rpm
